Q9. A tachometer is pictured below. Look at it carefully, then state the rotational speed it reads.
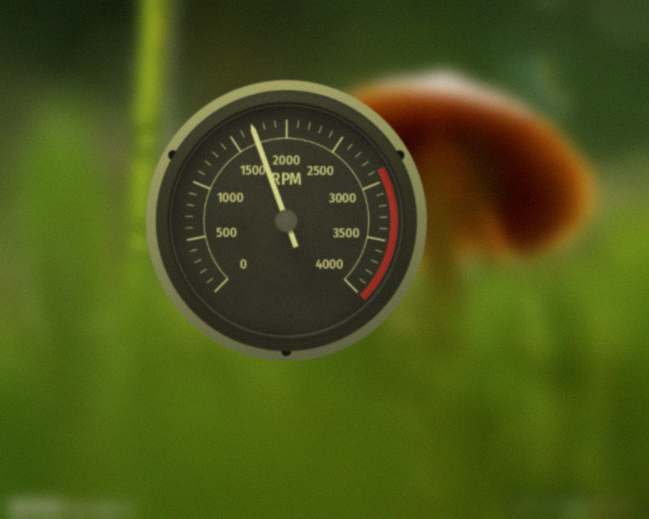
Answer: 1700 rpm
